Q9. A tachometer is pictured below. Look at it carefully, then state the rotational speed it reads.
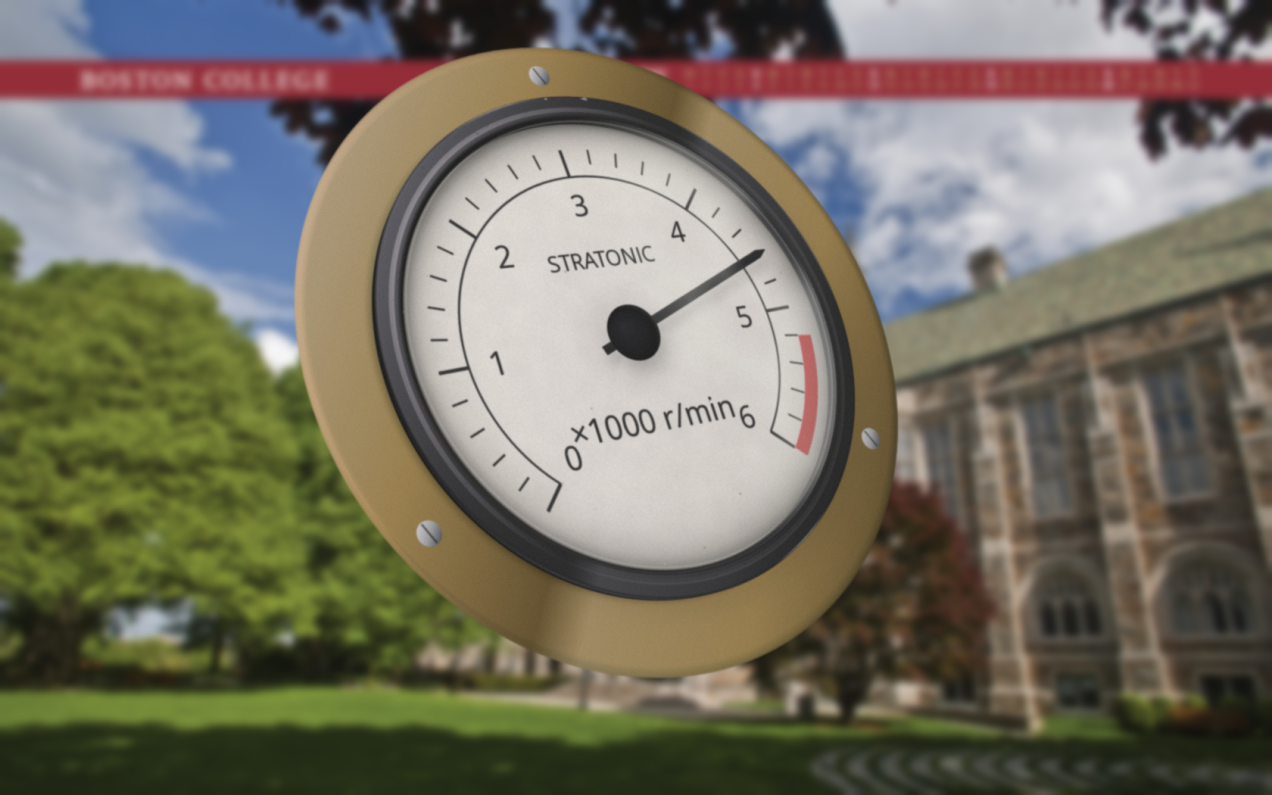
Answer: 4600 rpm
